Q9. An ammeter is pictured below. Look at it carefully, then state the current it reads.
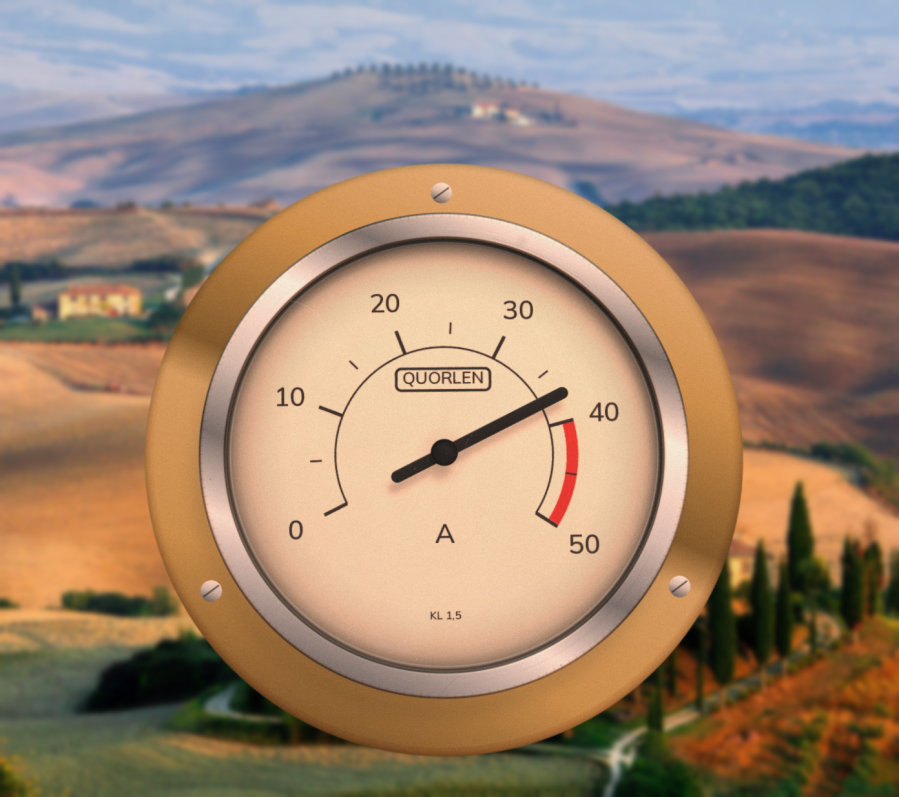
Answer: 37.5 A
